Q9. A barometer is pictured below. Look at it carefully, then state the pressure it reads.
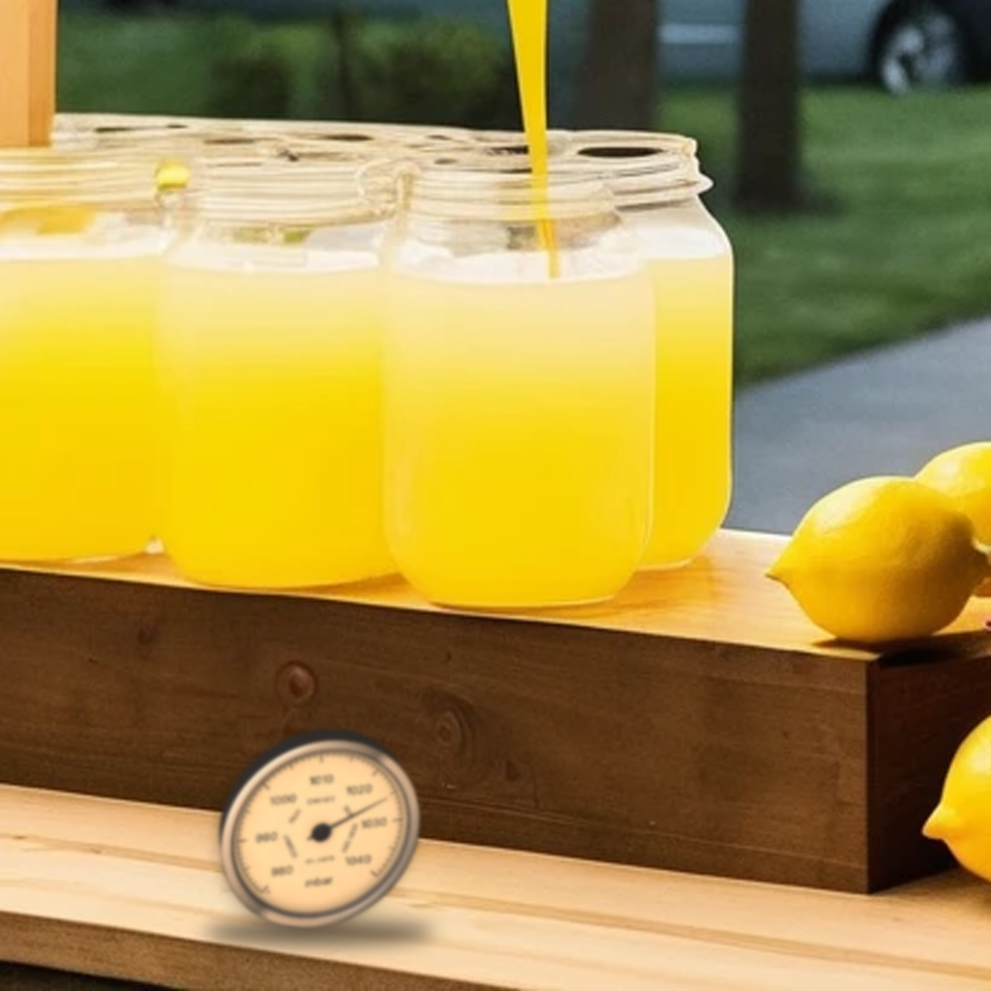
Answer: 1025 mbar
